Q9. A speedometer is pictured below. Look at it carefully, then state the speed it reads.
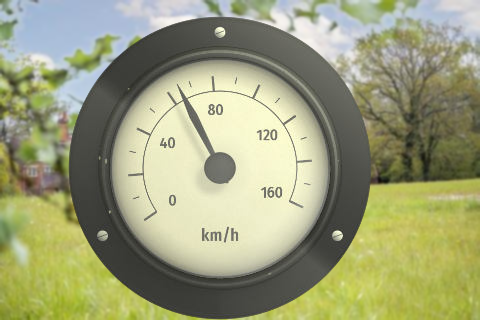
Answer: 65 km/h
